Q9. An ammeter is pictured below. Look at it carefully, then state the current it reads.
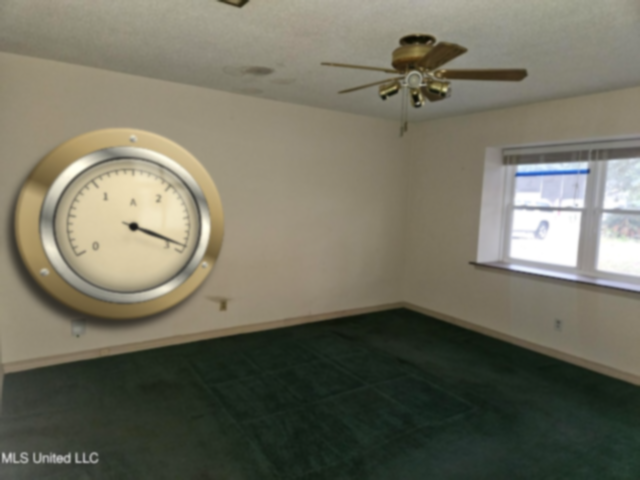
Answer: 2.9 A
